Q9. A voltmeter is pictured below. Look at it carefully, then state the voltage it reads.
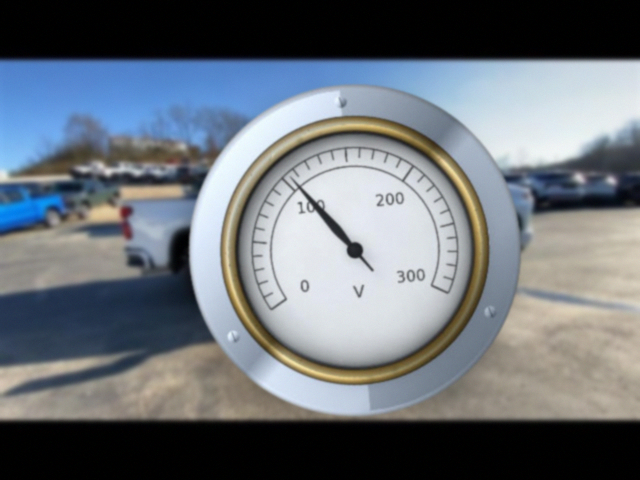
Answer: 105 V
